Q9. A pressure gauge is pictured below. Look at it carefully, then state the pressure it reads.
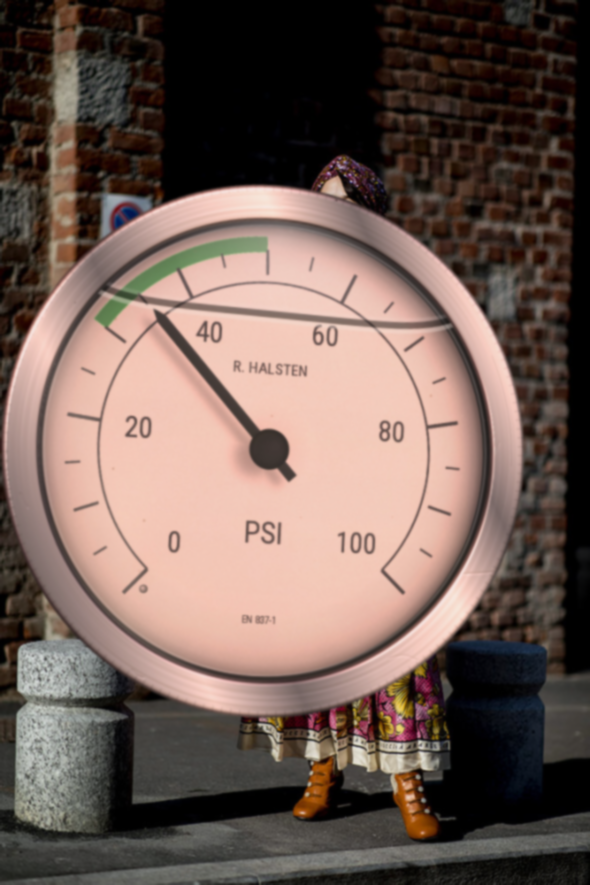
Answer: 35 psi
